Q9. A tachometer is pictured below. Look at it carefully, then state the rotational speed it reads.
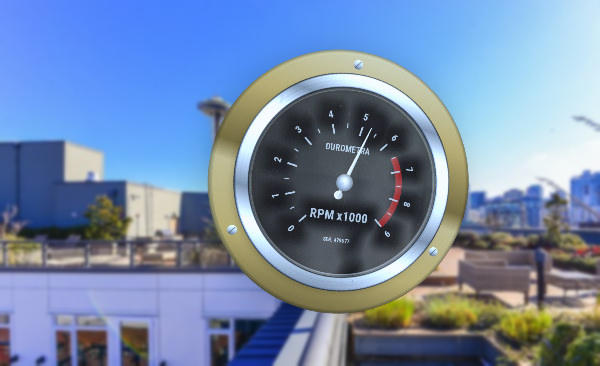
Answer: 5250 rpm
